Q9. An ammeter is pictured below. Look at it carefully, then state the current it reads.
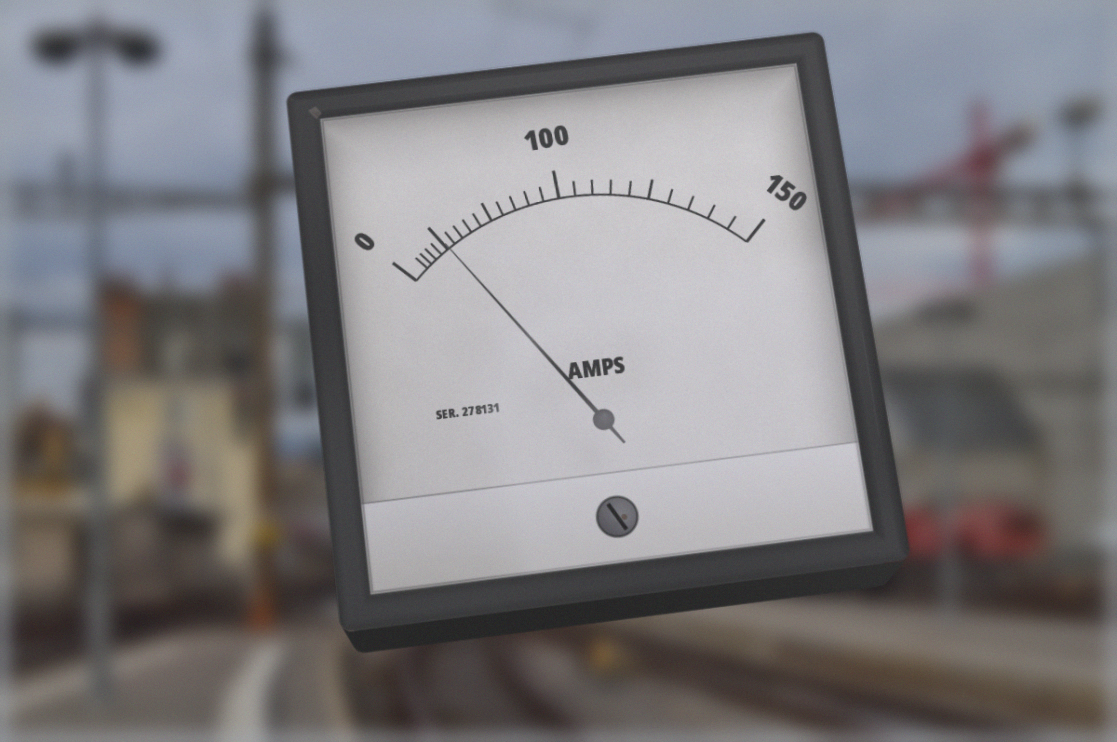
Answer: 50 A
